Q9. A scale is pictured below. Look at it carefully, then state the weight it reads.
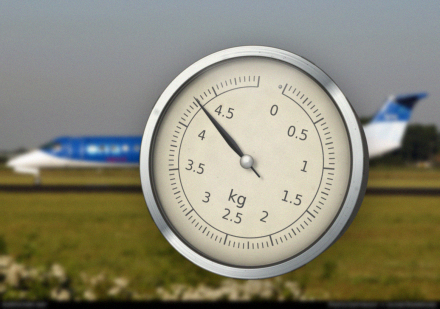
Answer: 4.3 kg
